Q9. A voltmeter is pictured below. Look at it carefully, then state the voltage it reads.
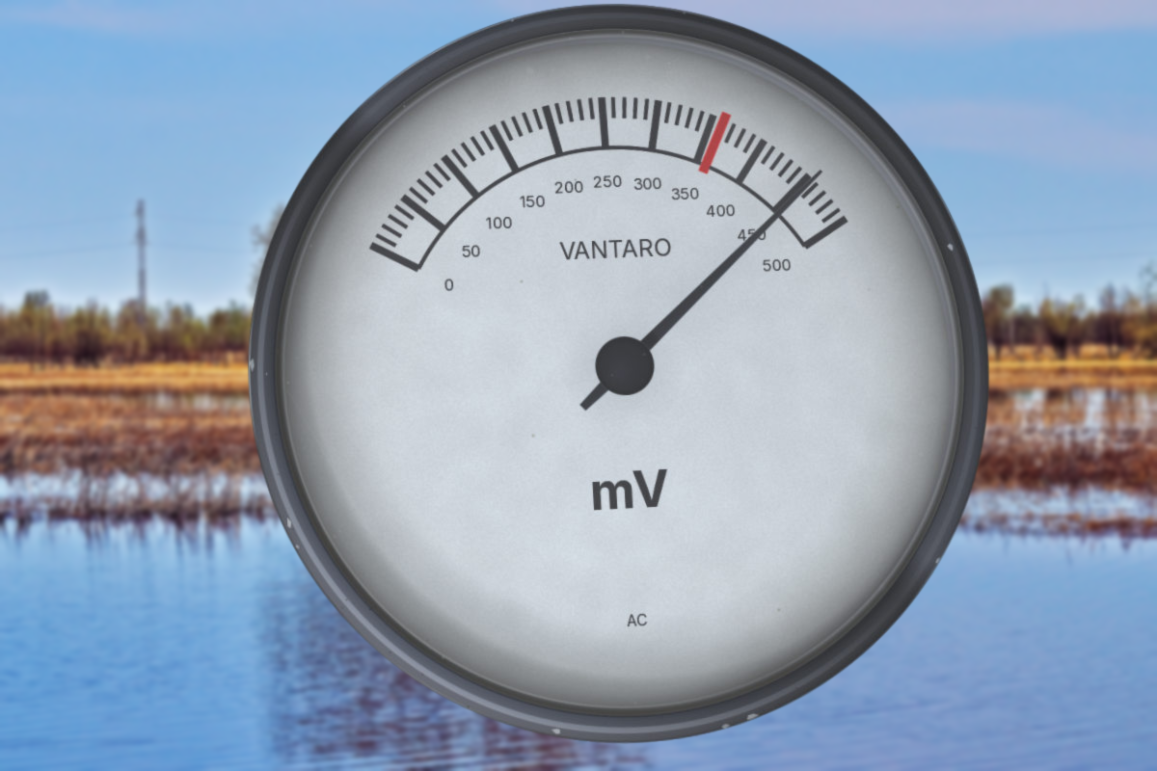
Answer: 455 mV
